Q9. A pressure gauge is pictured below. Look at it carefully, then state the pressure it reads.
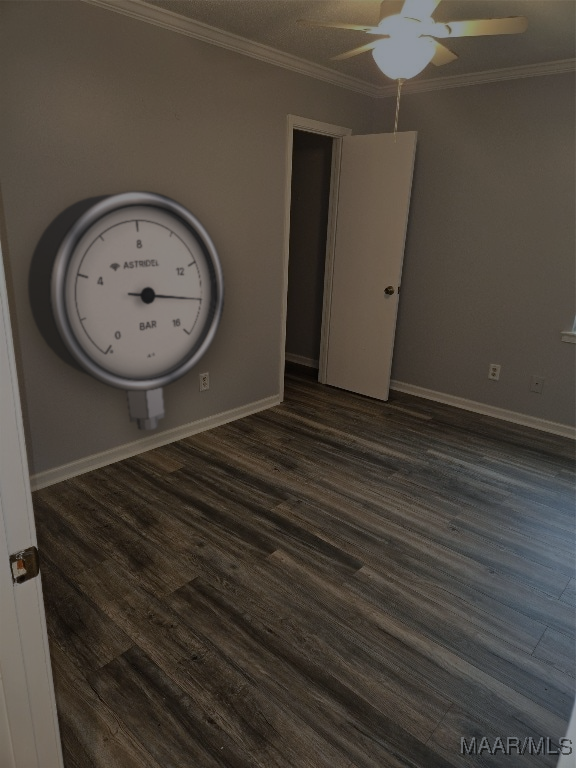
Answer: 14 bar
